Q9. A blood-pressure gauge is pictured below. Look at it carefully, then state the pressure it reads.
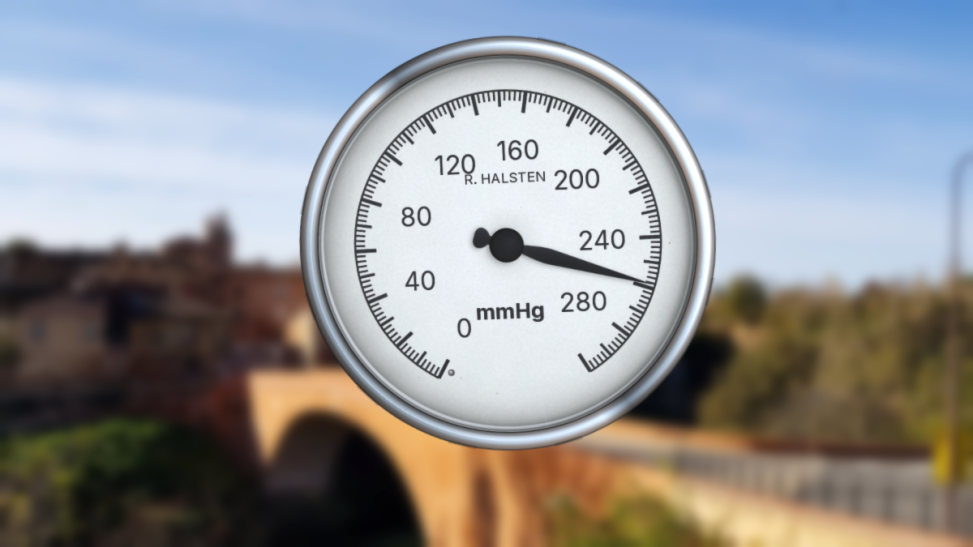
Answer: 258 mmHg
